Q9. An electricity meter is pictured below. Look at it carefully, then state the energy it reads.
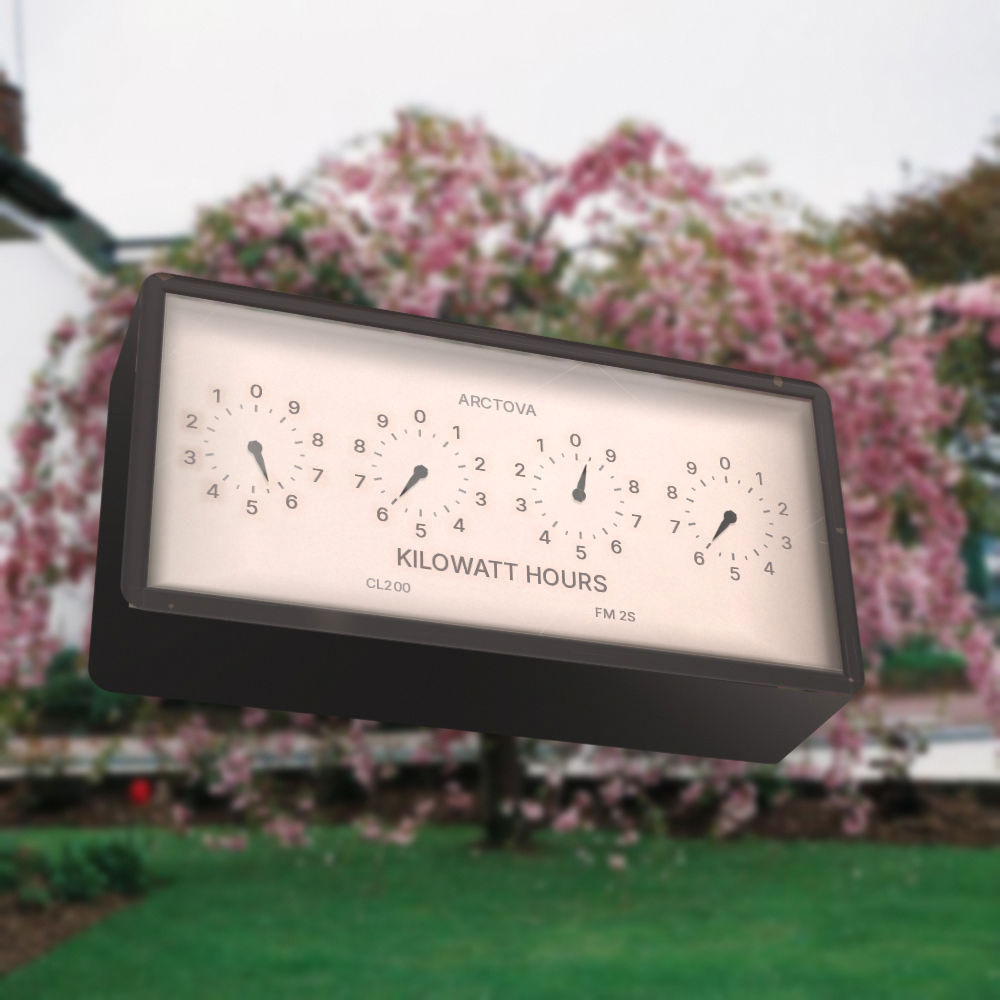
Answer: 5596 kWh
